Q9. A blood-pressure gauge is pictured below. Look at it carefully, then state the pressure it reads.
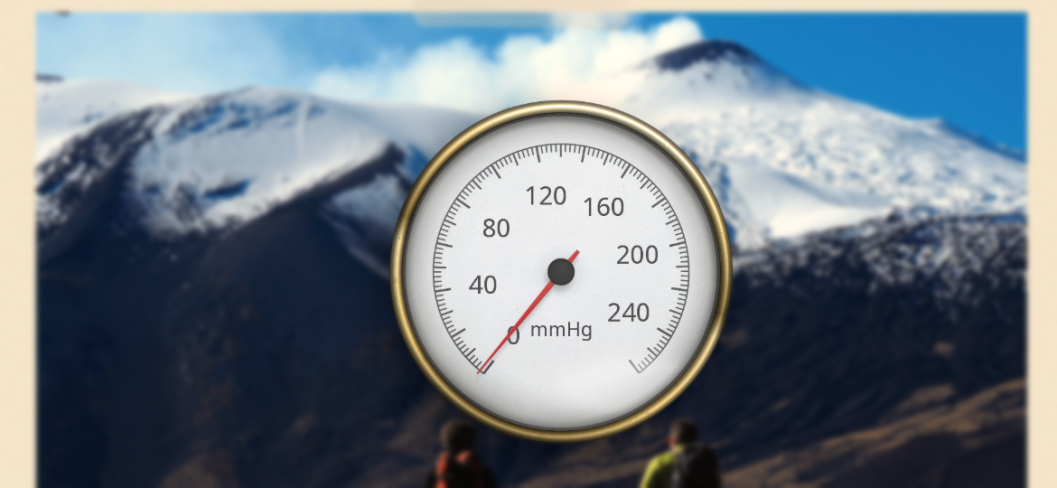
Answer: 2 mmHg
